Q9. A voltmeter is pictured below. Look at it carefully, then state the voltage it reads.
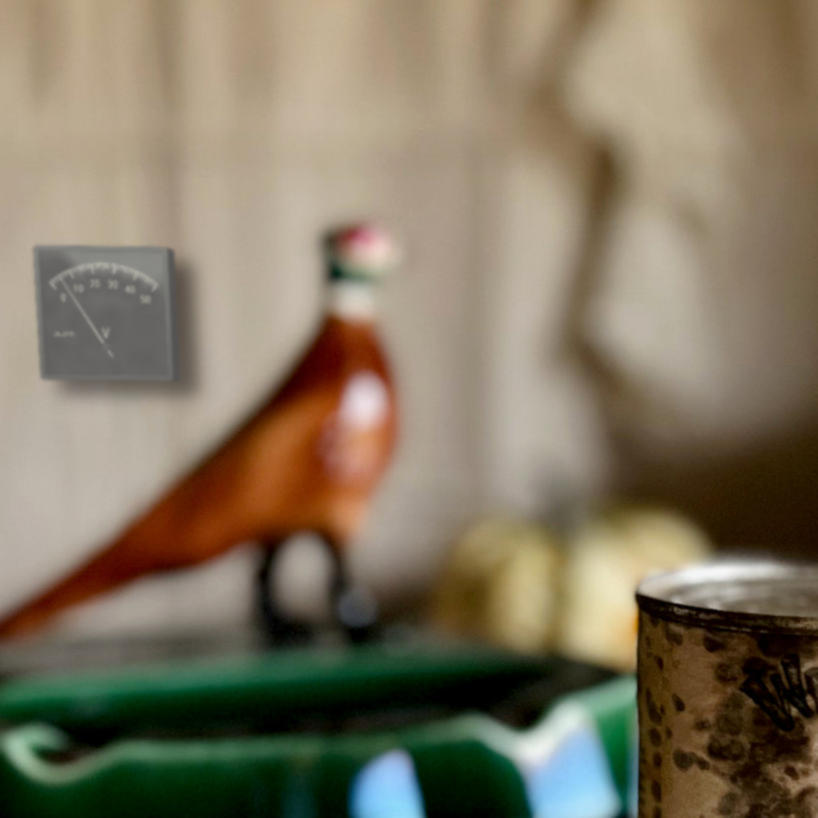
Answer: 5 V
